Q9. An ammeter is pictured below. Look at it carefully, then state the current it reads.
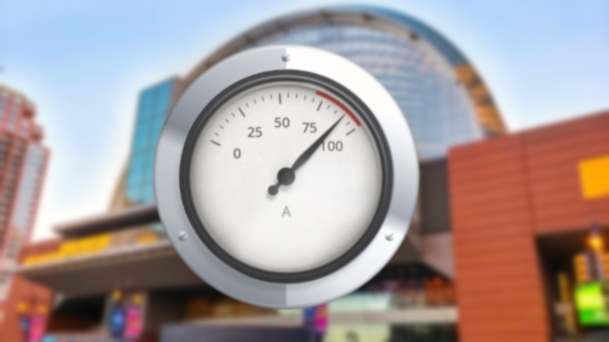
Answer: 90 A
